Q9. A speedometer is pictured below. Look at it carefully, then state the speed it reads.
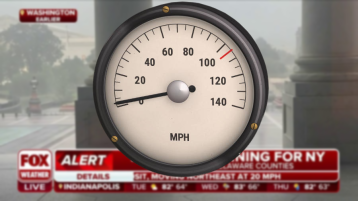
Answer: 2.5 mph
